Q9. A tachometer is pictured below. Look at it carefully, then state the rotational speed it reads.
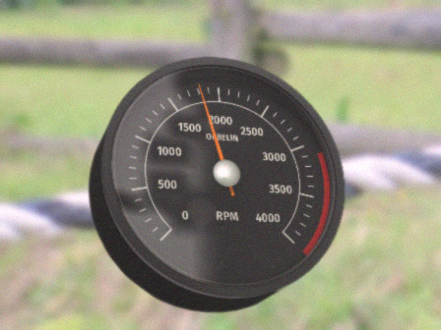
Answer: 1800 rpm
